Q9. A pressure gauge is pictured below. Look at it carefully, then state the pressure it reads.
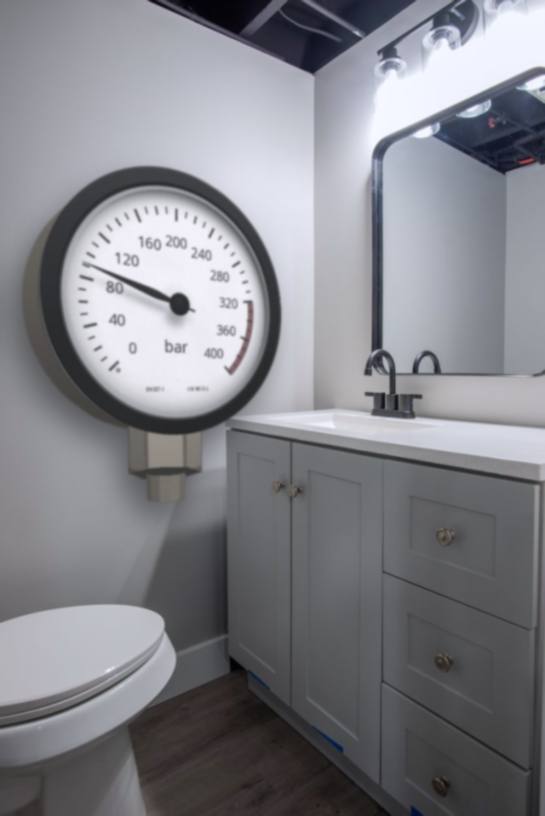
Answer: 90 bar
